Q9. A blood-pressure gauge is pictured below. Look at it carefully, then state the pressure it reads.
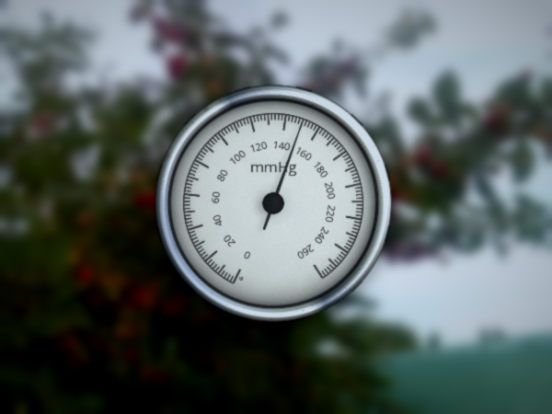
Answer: 150 mmHg
